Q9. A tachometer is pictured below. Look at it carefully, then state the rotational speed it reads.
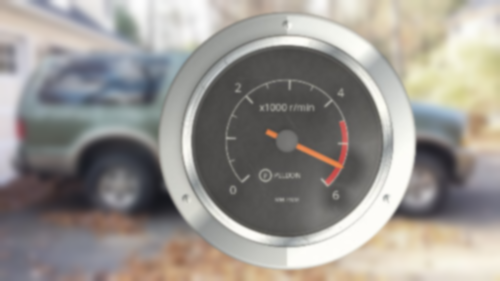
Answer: 5500 rpm
